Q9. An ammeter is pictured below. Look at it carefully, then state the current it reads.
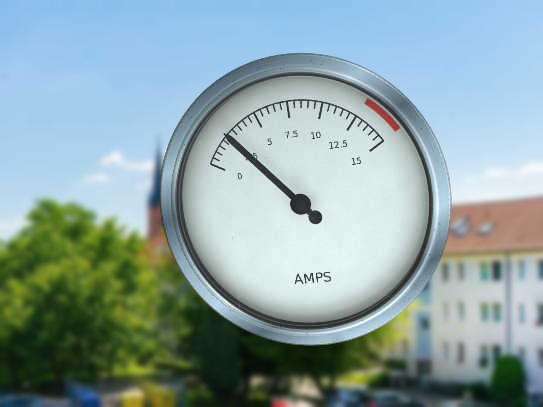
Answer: 2.5 A
